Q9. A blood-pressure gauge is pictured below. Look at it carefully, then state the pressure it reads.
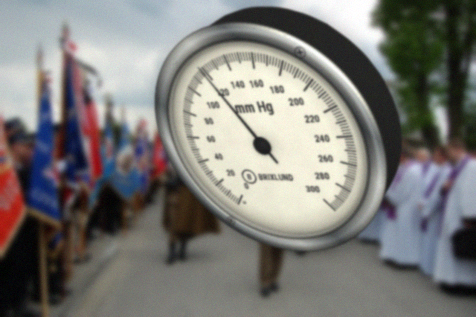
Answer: 120 mmHg
